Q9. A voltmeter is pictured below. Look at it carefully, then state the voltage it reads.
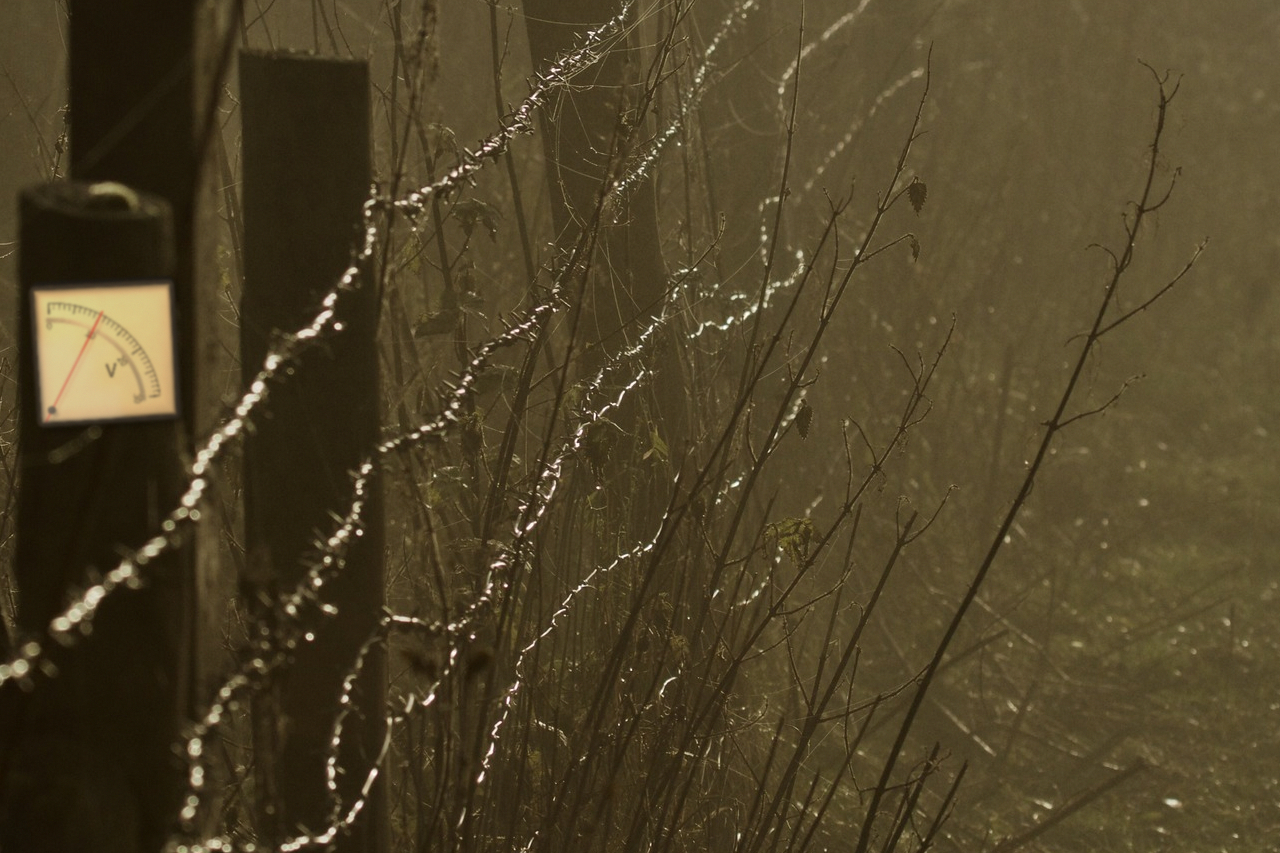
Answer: 10 V
